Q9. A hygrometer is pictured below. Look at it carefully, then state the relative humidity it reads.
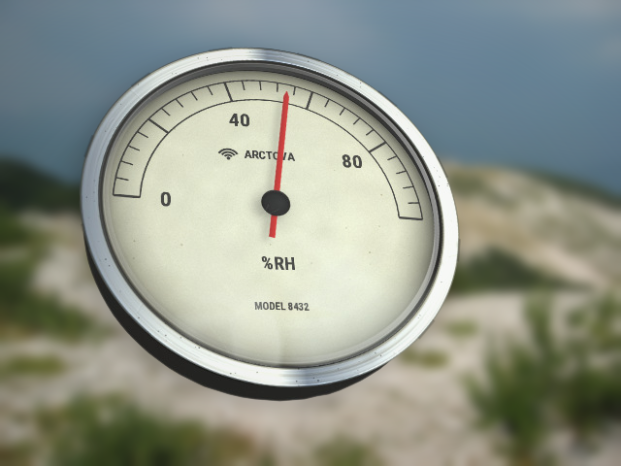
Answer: 54 %
